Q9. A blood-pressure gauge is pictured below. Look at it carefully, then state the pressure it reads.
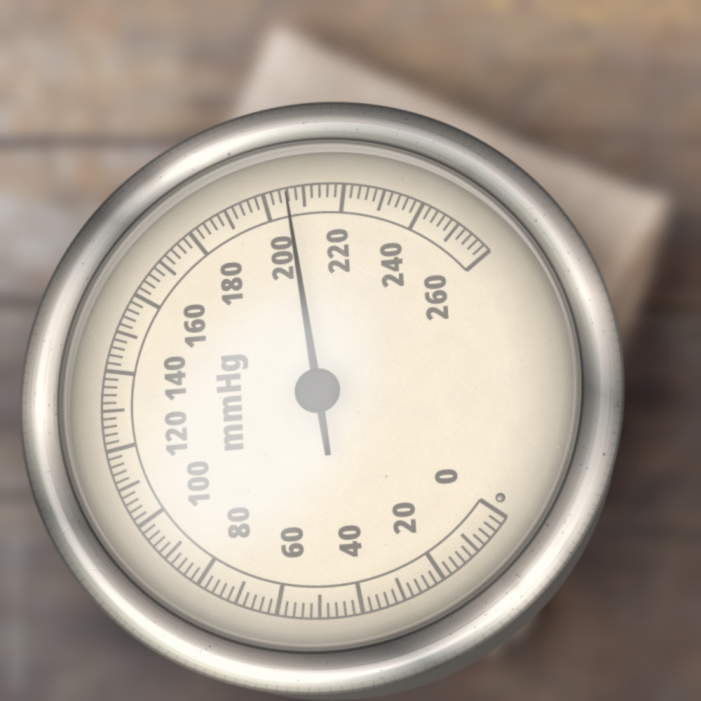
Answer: 206 mmHg
